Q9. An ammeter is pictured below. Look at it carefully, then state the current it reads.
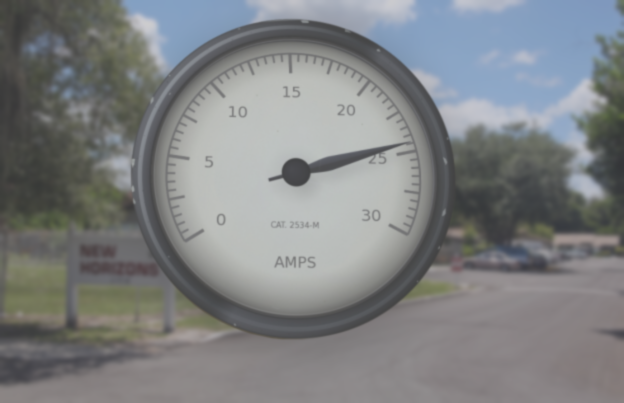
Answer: 24.5 A
